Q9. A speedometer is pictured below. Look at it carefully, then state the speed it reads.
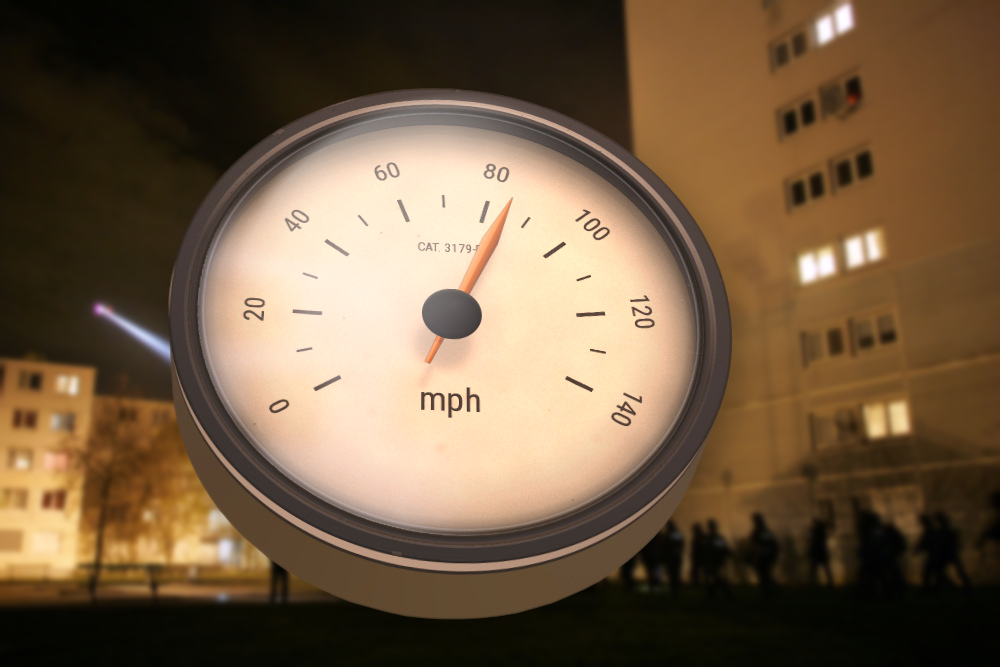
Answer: 85 mph
